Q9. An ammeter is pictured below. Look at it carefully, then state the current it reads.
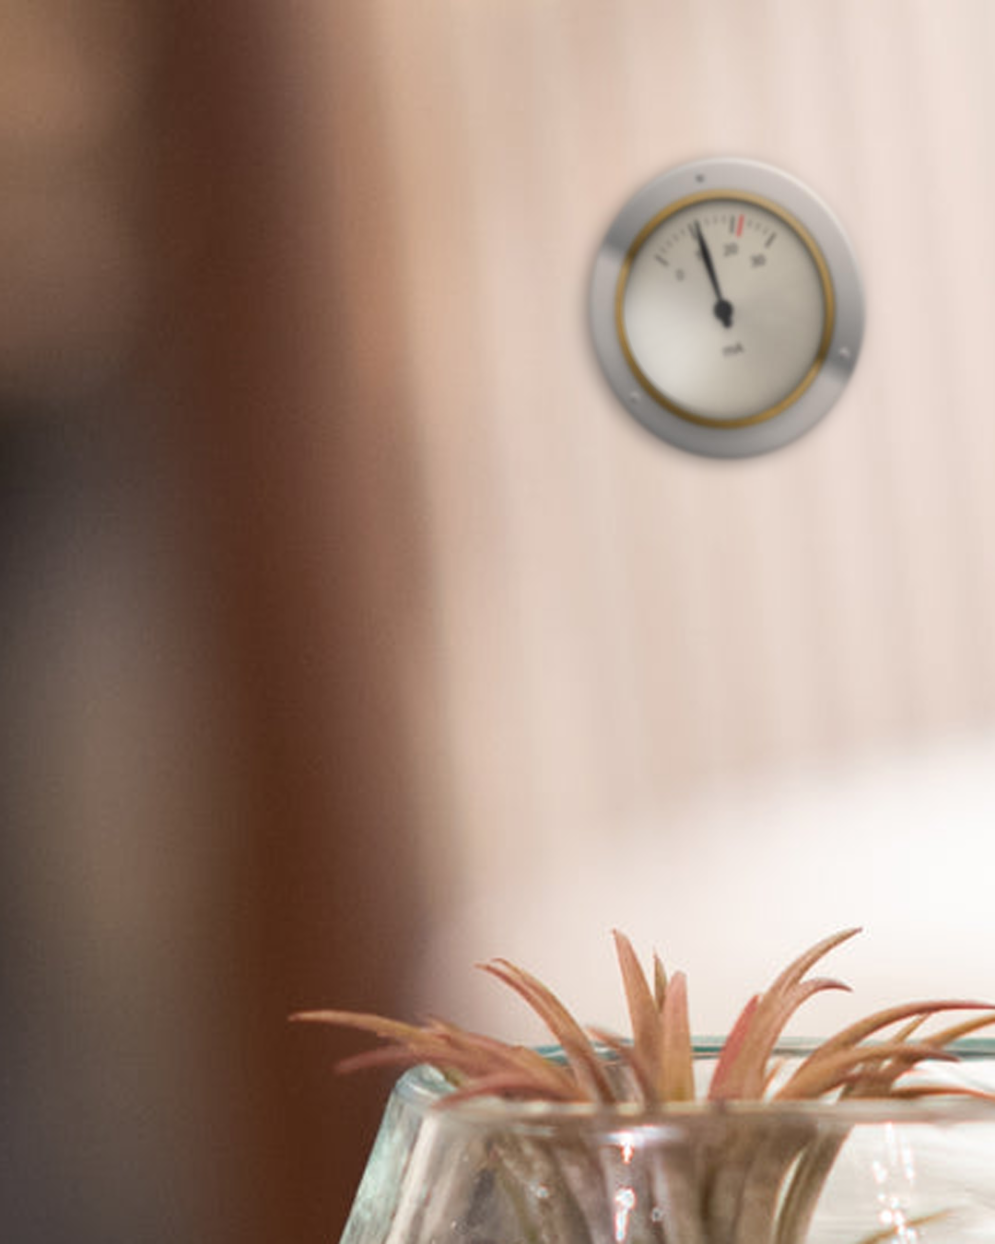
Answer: 12 mA
